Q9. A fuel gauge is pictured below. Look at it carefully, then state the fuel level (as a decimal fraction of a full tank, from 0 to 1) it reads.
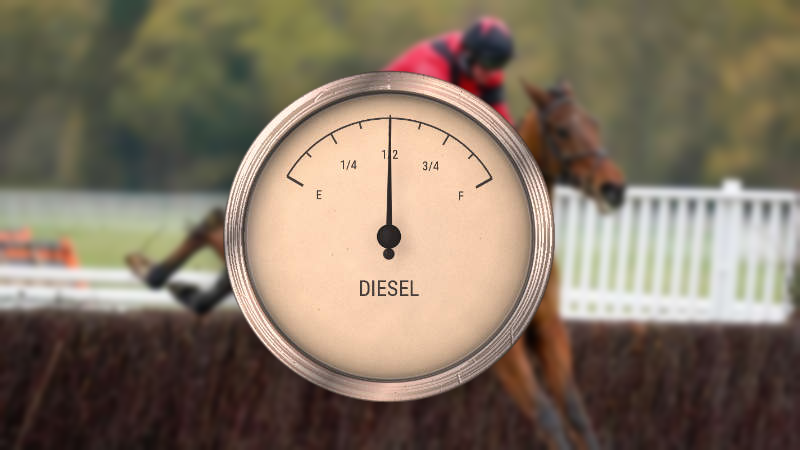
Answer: 0.5
